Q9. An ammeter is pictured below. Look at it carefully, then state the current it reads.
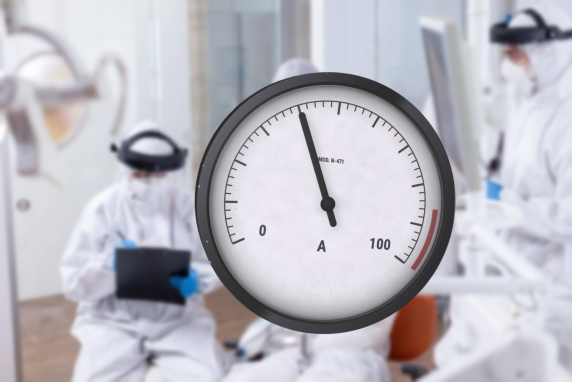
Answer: 40 A
